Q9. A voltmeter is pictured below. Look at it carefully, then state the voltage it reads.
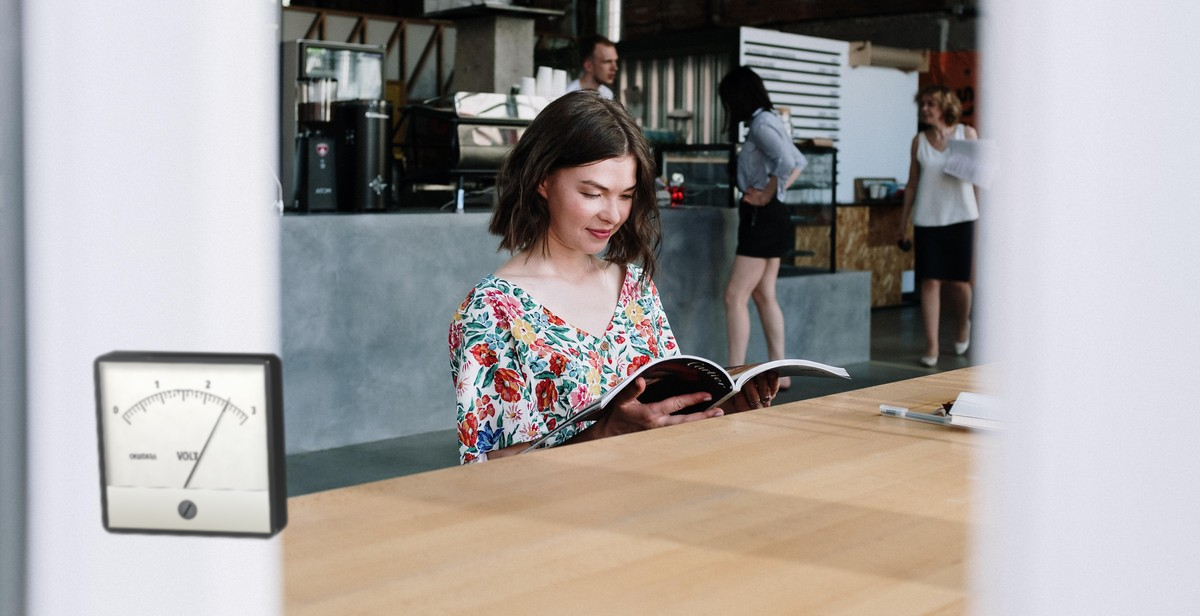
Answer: 2.5 V
